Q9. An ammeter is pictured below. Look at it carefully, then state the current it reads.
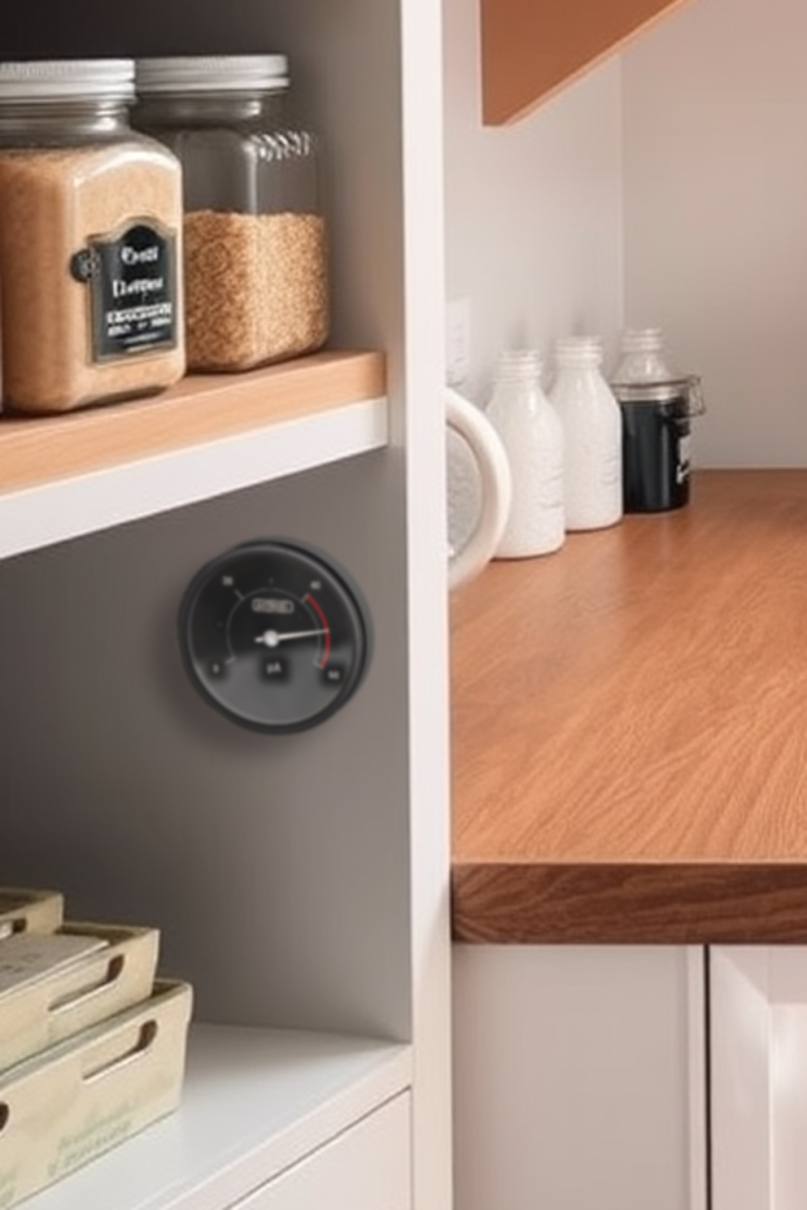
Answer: 50 µA
